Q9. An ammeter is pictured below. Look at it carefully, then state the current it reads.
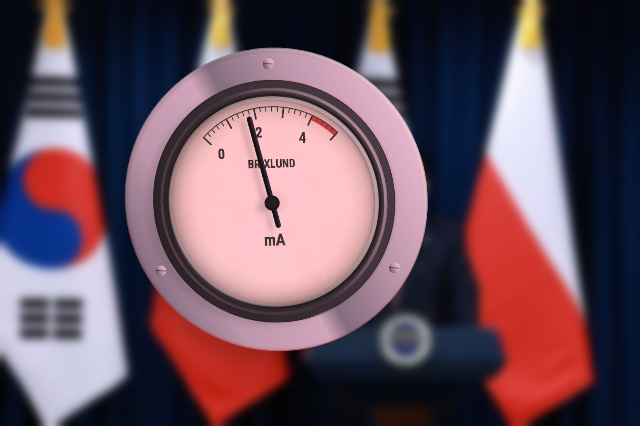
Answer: 1.8 mA
